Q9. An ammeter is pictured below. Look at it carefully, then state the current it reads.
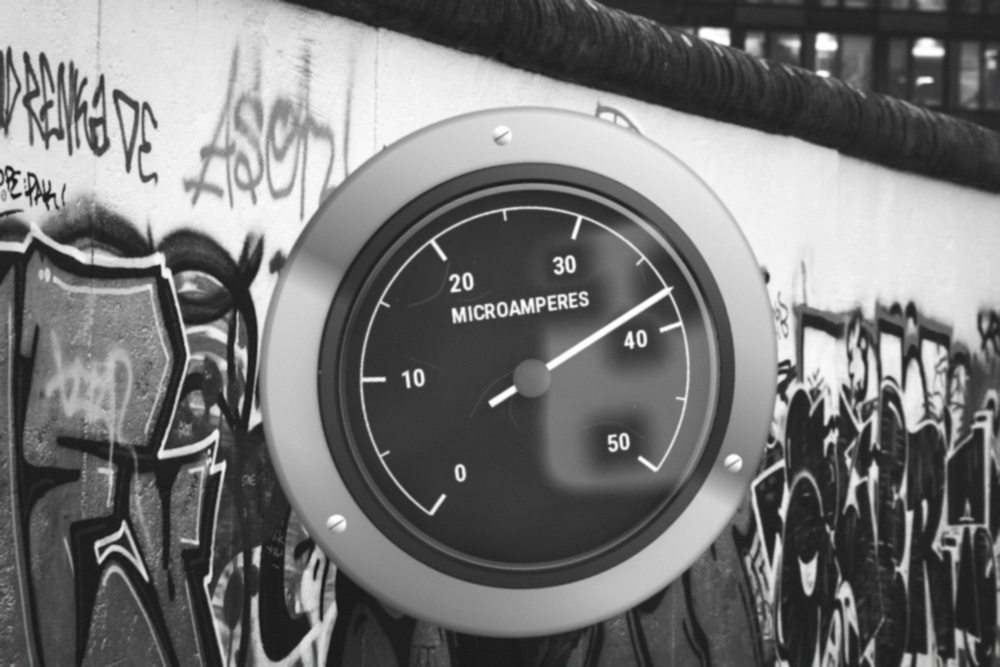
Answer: 37.5 µA
